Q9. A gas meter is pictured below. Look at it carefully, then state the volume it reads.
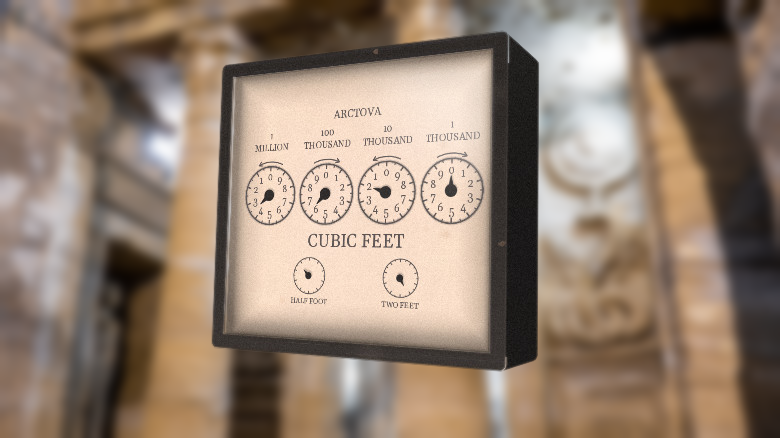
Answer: 362000 ft³
